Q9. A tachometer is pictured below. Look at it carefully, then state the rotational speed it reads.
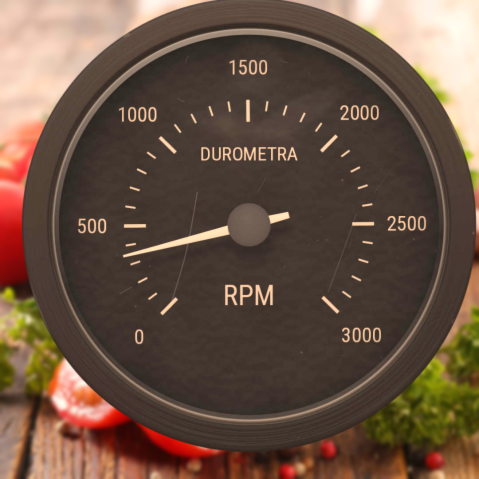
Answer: 350 rpm
